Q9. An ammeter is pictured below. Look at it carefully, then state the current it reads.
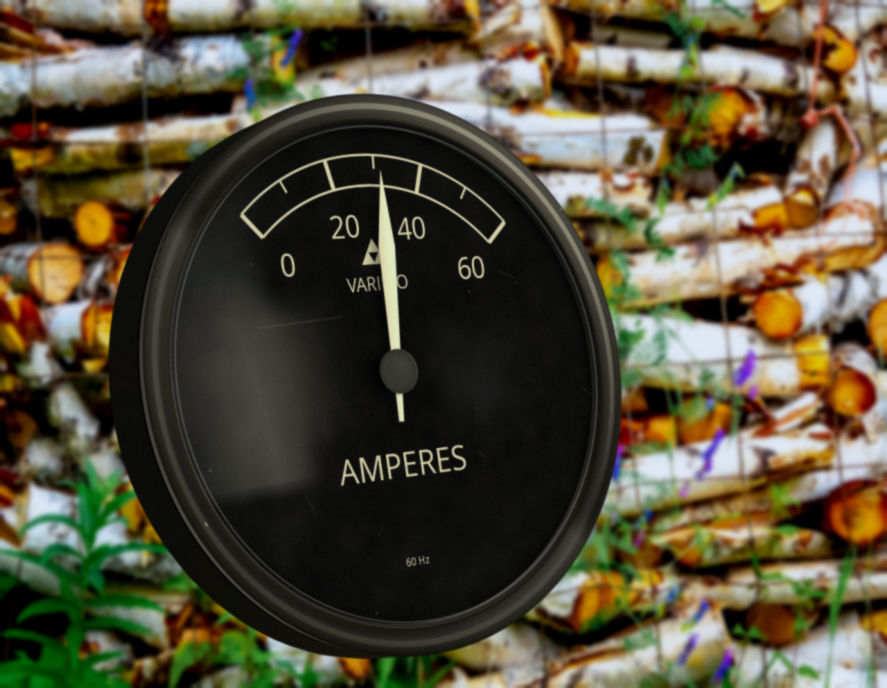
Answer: 30 A
